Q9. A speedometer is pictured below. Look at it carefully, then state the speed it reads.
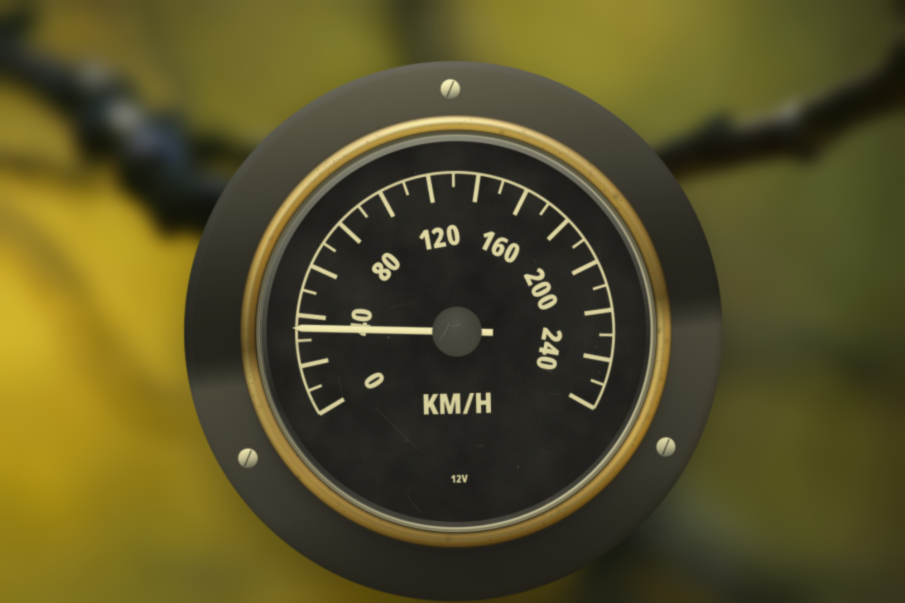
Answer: 35 km/h
